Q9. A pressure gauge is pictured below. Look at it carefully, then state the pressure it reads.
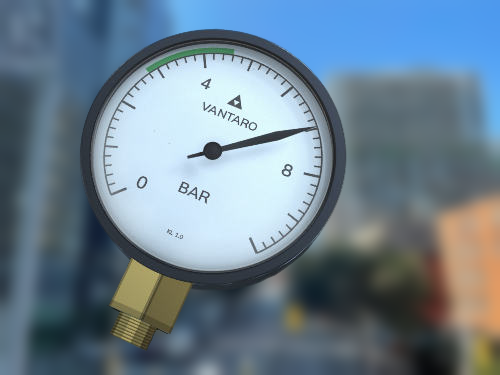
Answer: 7 bar
